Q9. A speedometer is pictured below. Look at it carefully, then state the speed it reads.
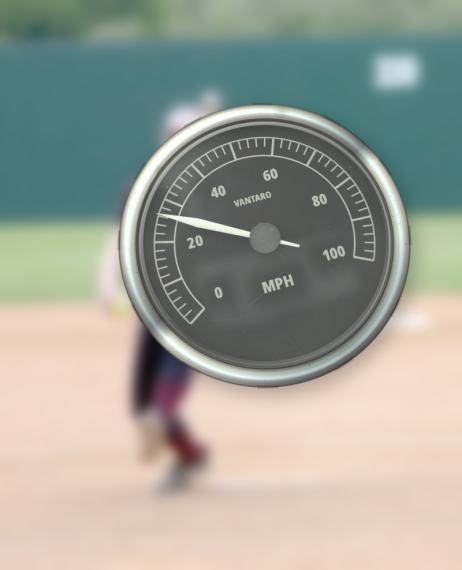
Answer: 26 mph
